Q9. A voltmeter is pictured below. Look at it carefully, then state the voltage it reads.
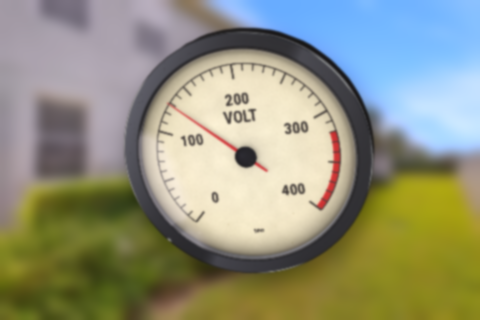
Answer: 130 V
